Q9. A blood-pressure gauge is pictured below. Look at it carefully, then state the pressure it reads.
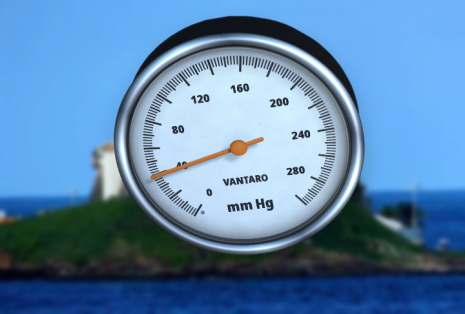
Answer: 40 mmHg
